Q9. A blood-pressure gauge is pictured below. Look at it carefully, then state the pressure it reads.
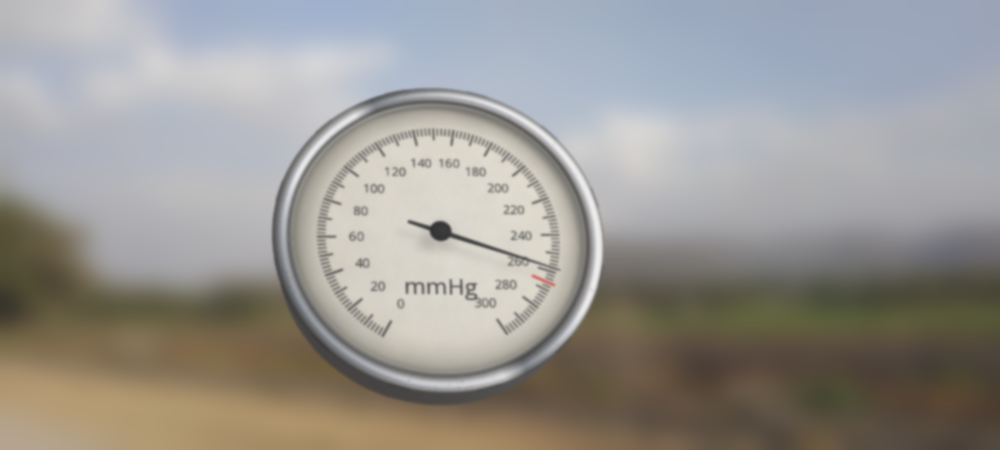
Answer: 260 mmHg
